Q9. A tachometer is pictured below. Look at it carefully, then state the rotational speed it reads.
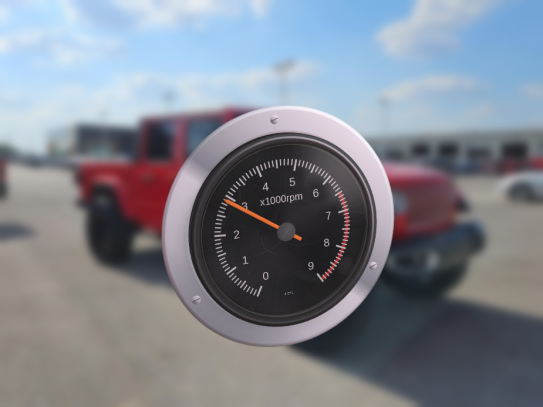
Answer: 2900 rpm
